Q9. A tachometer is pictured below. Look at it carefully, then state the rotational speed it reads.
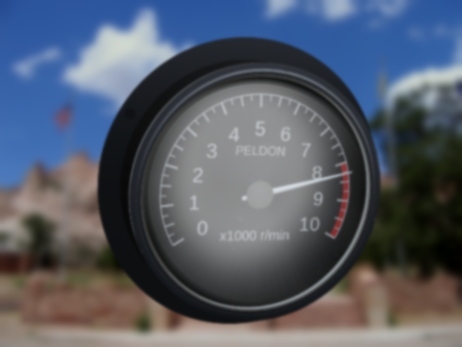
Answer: 8250 rpm
